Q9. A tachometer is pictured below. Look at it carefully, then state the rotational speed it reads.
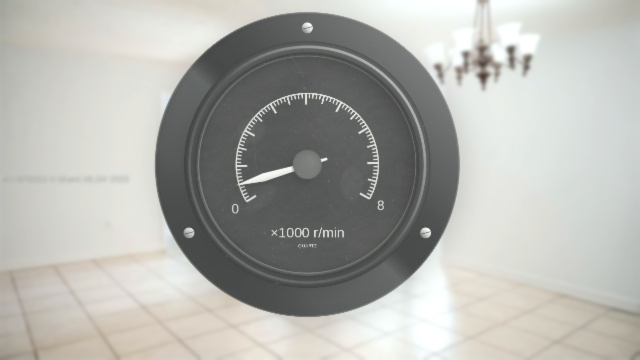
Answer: 500 rpm
